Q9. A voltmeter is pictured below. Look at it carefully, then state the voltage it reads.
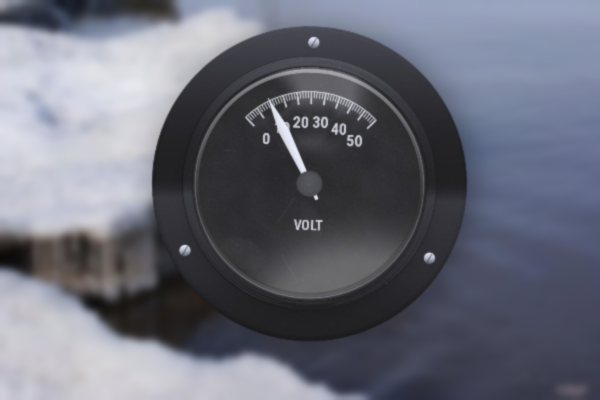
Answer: 10 V
